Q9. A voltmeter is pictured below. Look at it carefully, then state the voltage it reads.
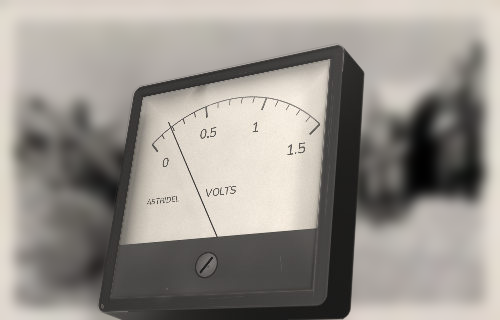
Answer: 0.2 V
